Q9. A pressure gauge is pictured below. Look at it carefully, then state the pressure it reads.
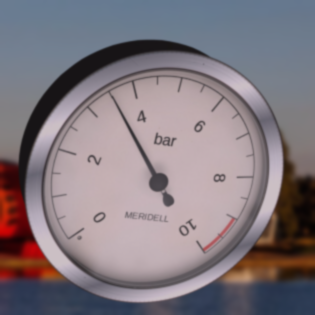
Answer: 3.5 bar
